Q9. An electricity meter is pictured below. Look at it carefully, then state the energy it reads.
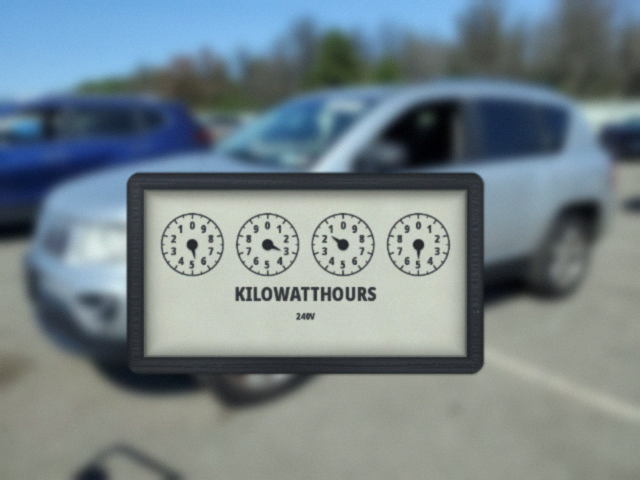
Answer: 5315 kWh
